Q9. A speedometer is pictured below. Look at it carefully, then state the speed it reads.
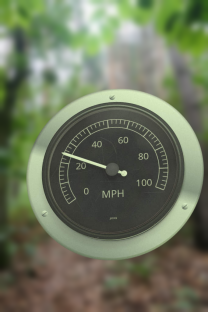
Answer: 24 mph
